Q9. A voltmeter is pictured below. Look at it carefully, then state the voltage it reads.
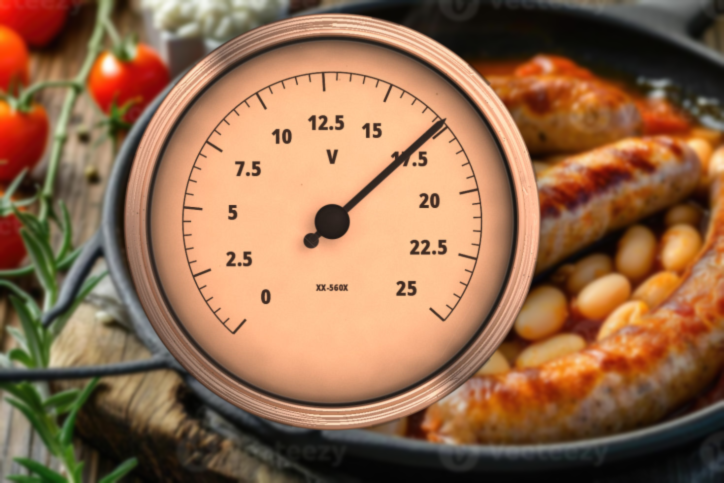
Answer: 17.25 V
